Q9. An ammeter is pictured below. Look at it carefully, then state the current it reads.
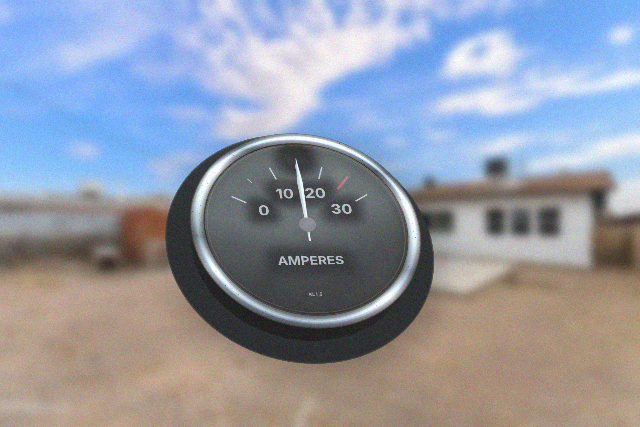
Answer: 15 A
